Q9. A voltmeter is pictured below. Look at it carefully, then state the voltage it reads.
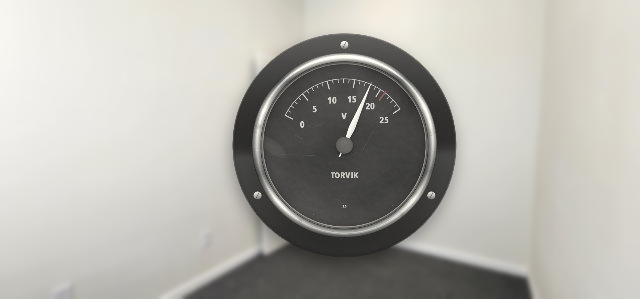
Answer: 18 V
